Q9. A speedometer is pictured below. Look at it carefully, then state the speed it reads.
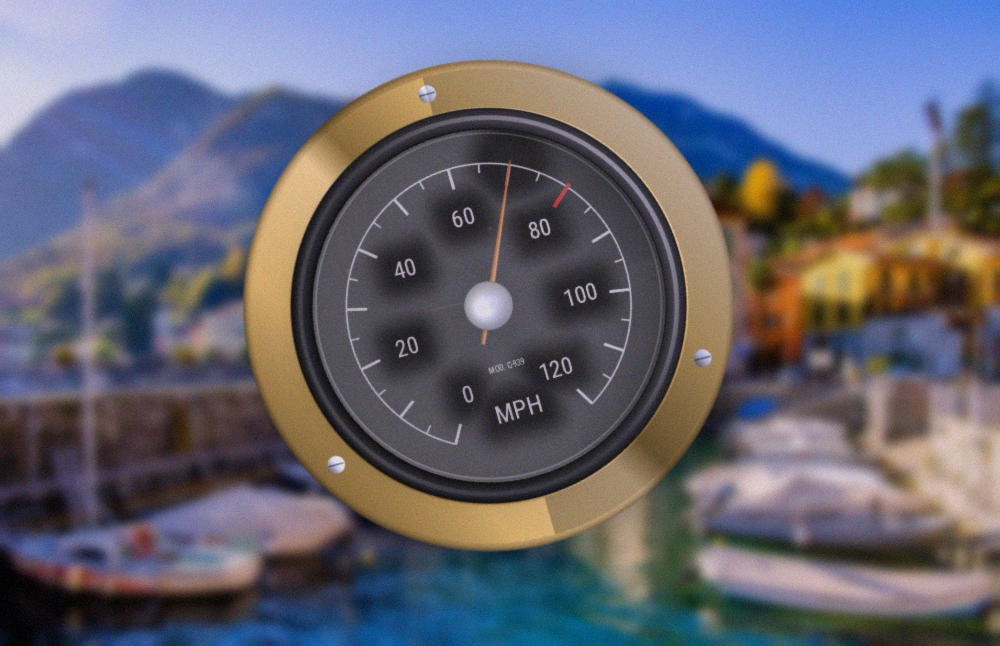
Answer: 70 mph
